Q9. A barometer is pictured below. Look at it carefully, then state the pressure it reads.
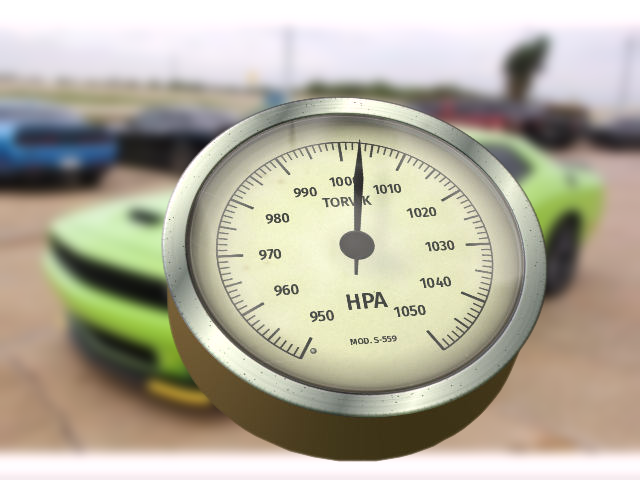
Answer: 1003 hPa
